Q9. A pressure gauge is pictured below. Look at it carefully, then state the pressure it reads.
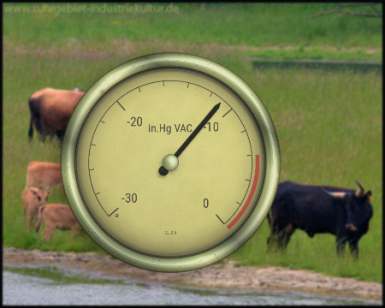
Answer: -11 inHg
